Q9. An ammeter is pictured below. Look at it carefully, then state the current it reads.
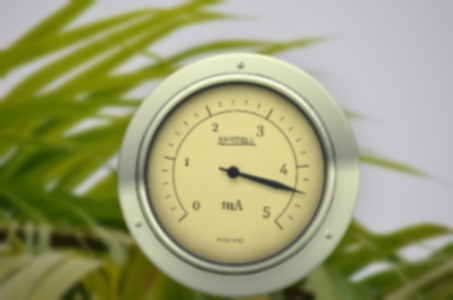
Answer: 4.4 mA
